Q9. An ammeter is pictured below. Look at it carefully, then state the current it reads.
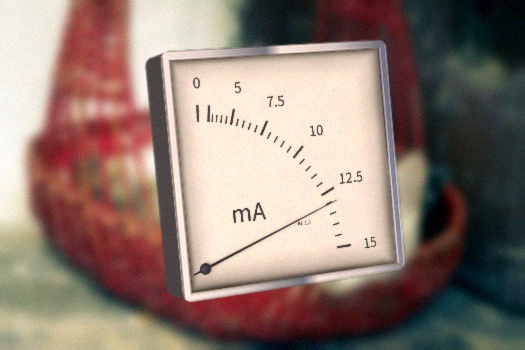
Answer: 13 mA
